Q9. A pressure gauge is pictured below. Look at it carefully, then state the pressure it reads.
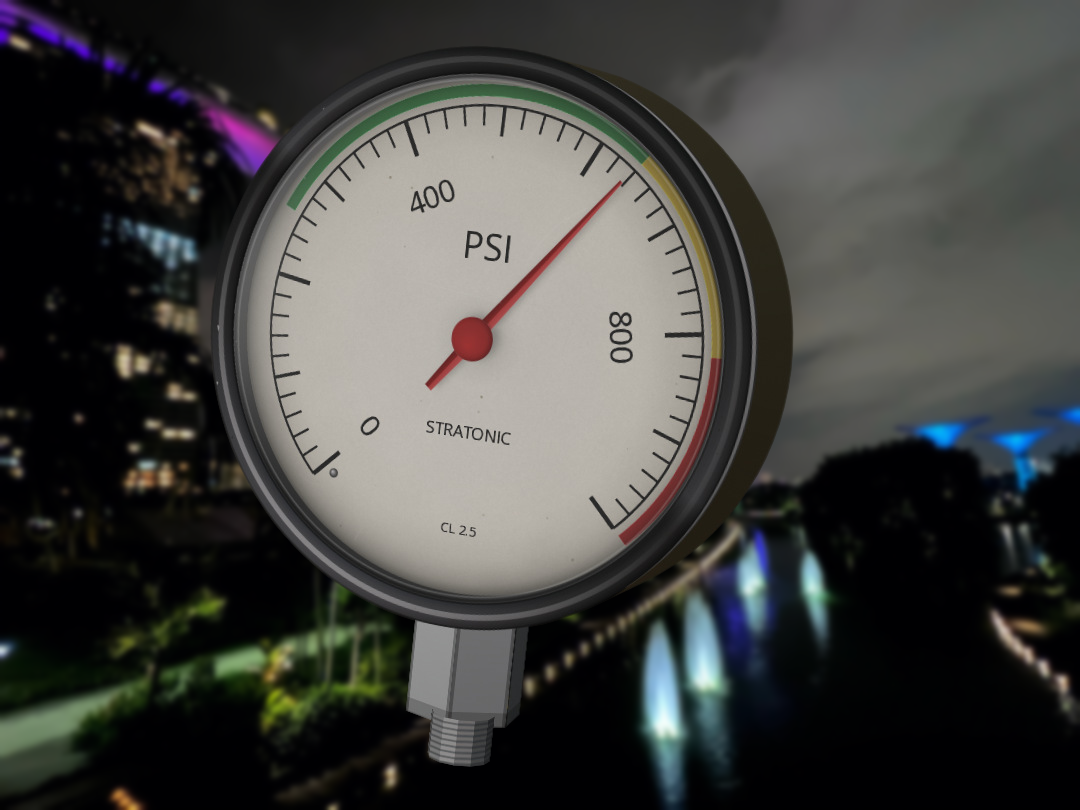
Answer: 640 psi
